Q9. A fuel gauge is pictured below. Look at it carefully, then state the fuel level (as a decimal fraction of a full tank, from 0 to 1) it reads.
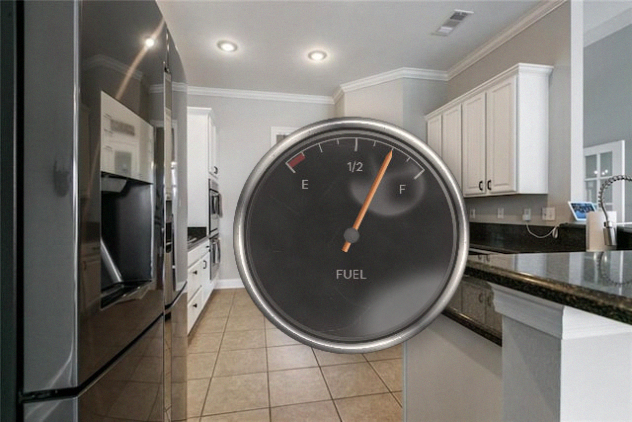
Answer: 0.75
